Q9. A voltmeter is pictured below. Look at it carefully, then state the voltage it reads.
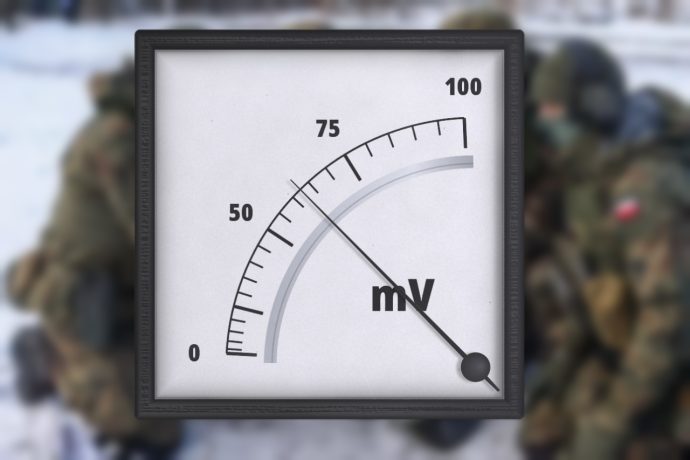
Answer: 62.5 mV
